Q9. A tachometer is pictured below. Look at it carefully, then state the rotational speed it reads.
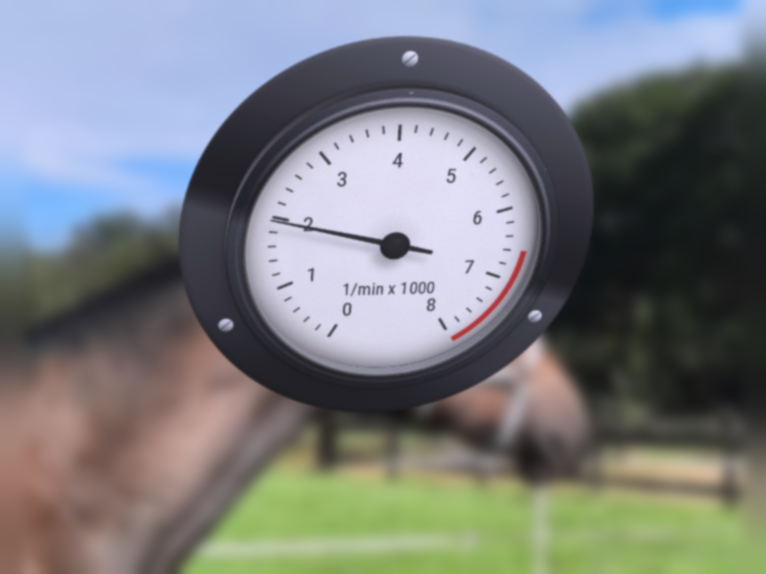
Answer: 2000 rpm
